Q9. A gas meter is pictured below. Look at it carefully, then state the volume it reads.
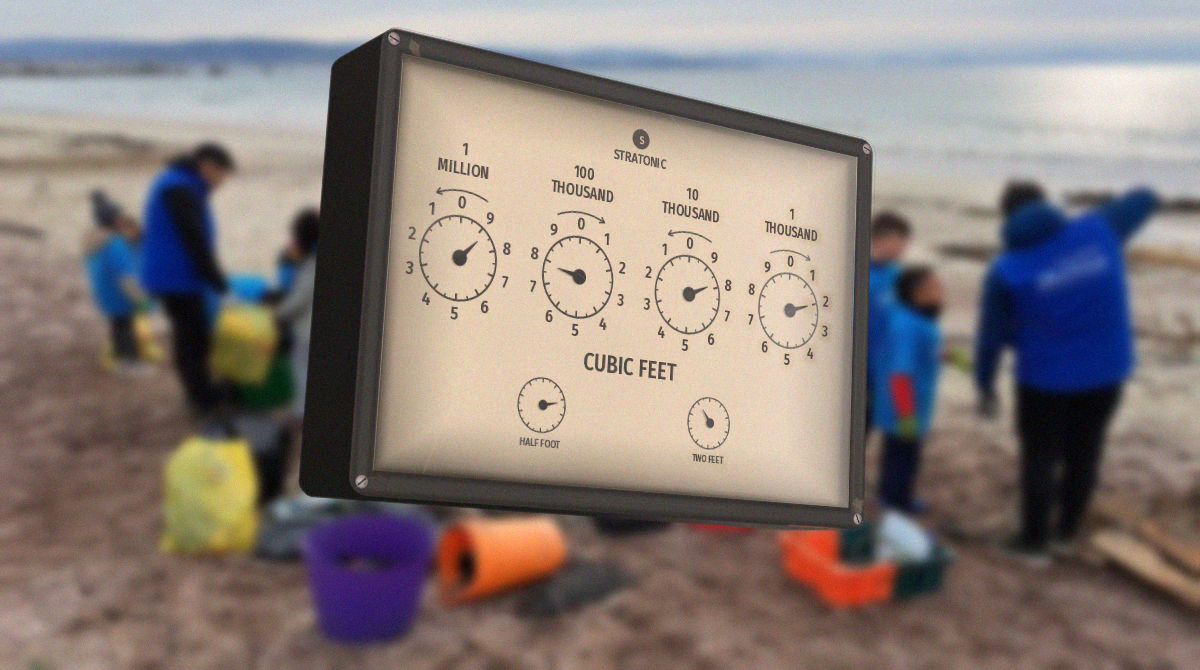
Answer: 878200 ft³
